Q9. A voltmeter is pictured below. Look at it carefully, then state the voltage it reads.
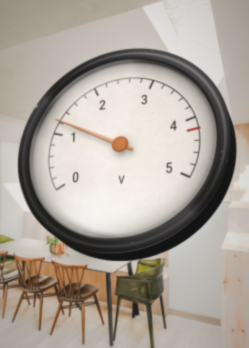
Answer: 1.2 V
